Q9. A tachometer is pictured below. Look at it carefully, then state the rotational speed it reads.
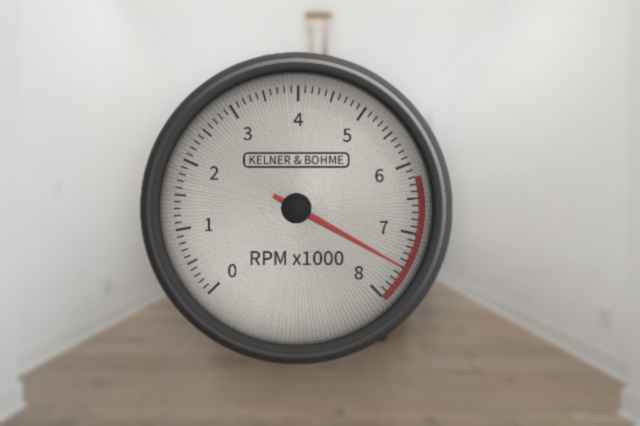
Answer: 7500 rpm
